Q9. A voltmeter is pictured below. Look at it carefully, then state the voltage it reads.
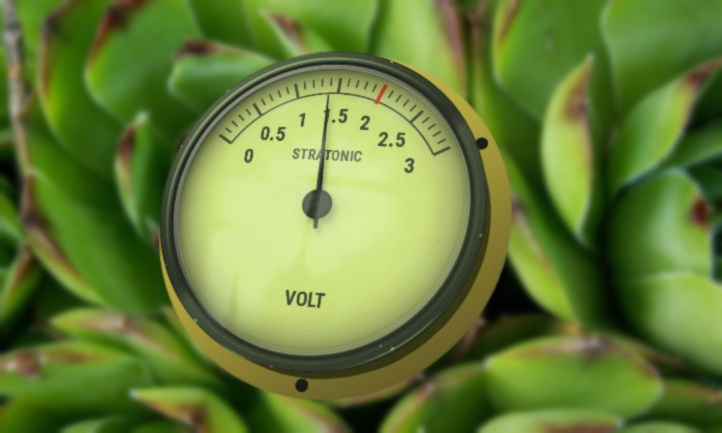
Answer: 1.4 V
